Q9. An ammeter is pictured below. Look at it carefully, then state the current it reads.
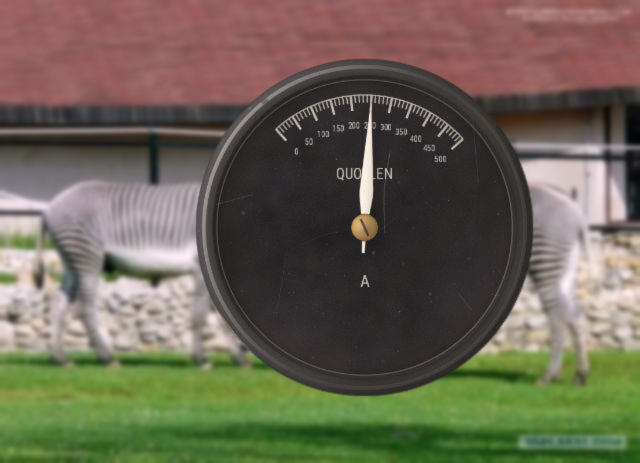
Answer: 250 A
